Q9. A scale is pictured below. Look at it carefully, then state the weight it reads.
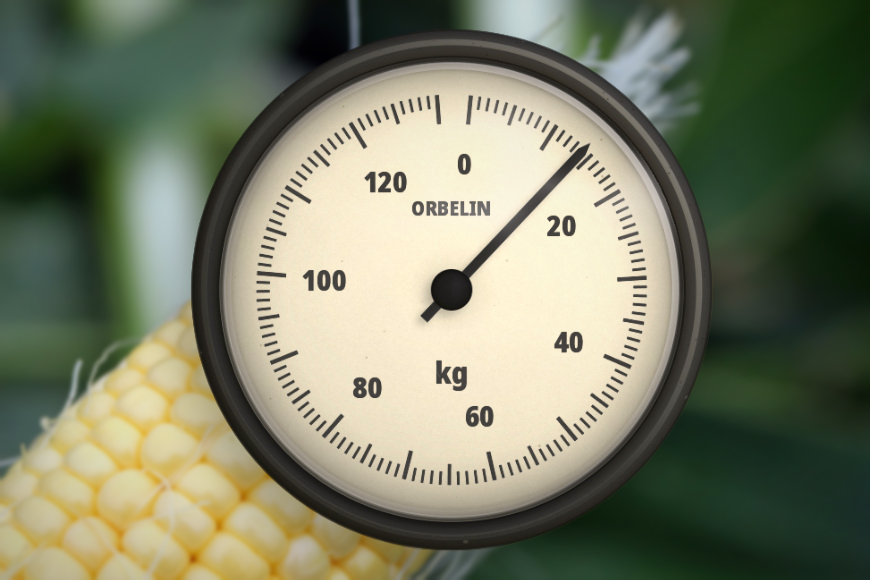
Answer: 14 kg
